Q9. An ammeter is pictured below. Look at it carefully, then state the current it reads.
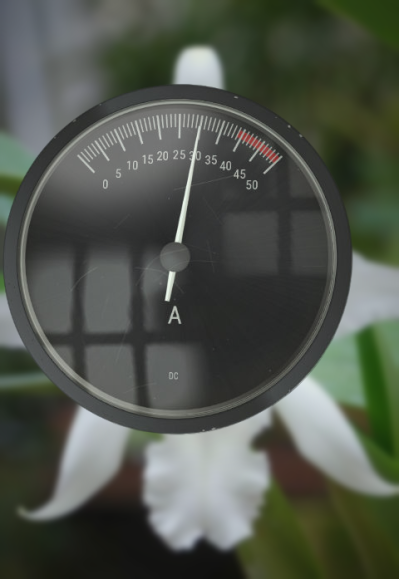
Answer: 30 A
